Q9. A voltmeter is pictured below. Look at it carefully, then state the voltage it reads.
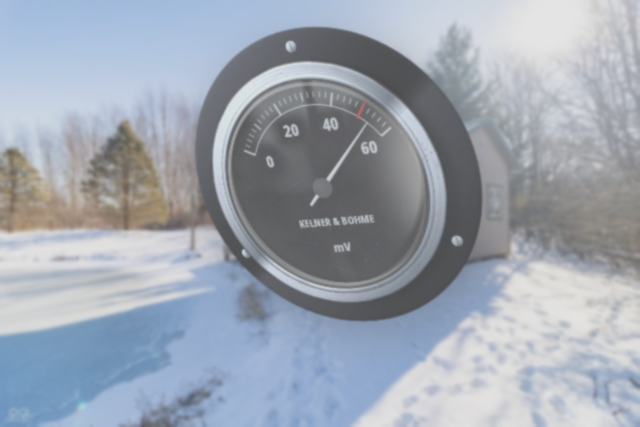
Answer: 54 mV
